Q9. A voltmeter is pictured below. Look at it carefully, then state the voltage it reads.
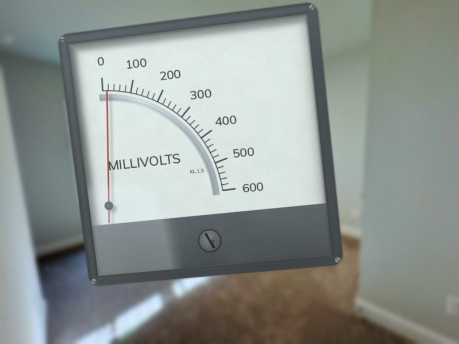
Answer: 20 mV
